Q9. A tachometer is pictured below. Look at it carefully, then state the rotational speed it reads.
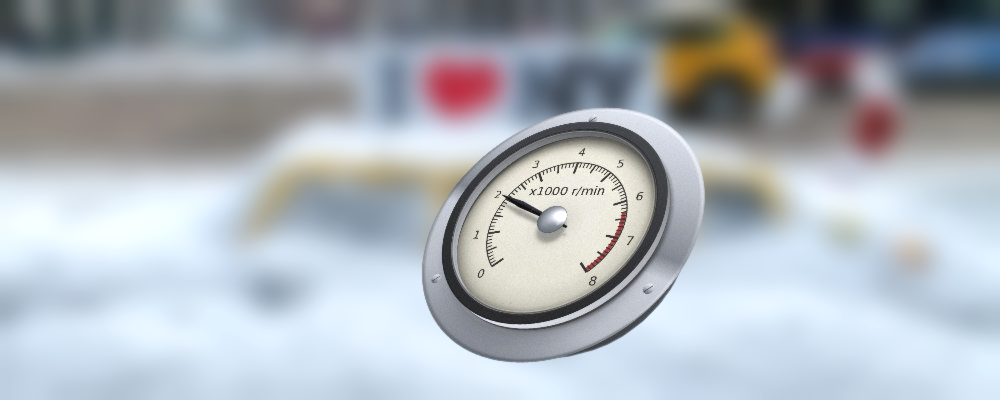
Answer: 2000 rpm
